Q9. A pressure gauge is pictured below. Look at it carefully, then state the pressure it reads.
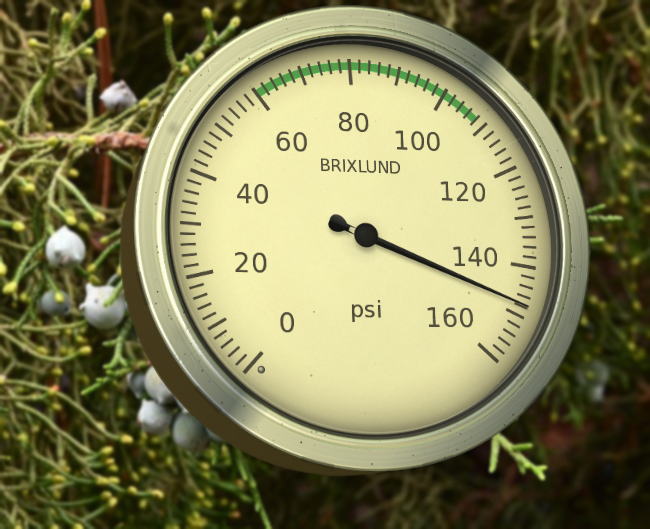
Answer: 148 psi
